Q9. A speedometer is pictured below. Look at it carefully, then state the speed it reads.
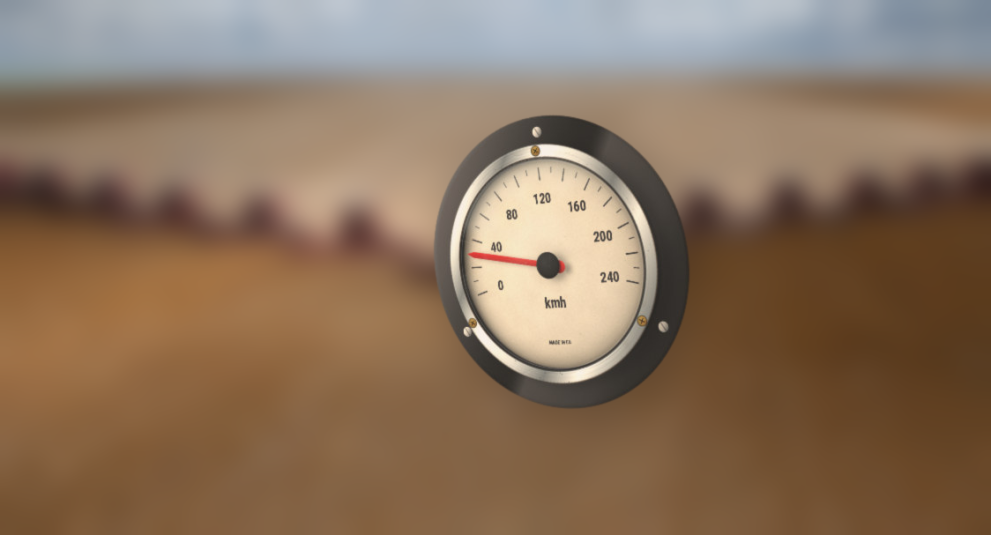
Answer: 30 km/h
